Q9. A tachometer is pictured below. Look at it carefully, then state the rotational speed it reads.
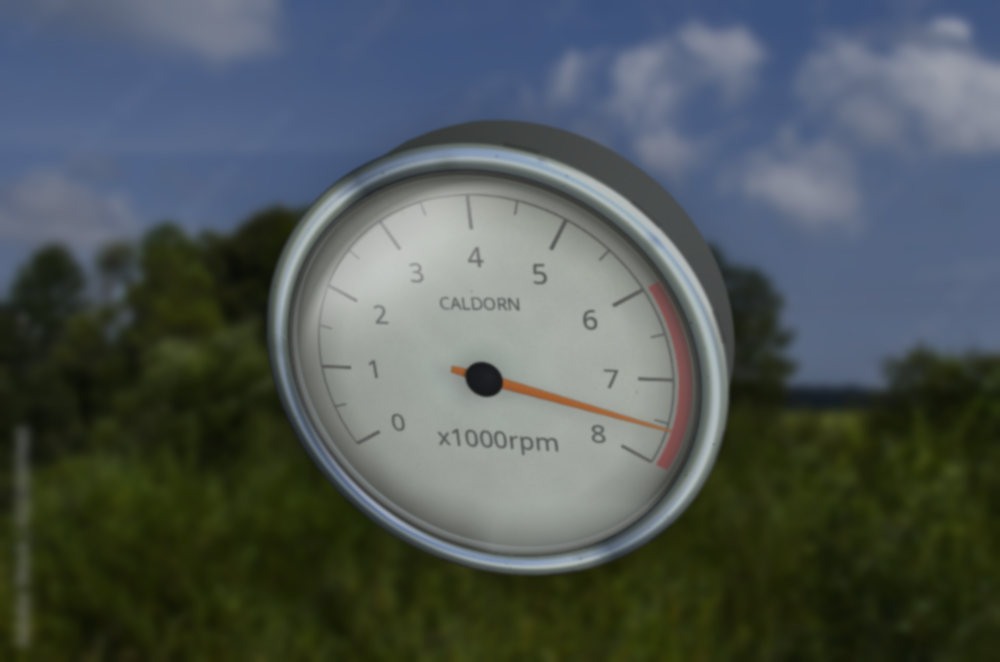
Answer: 7500 rpm
